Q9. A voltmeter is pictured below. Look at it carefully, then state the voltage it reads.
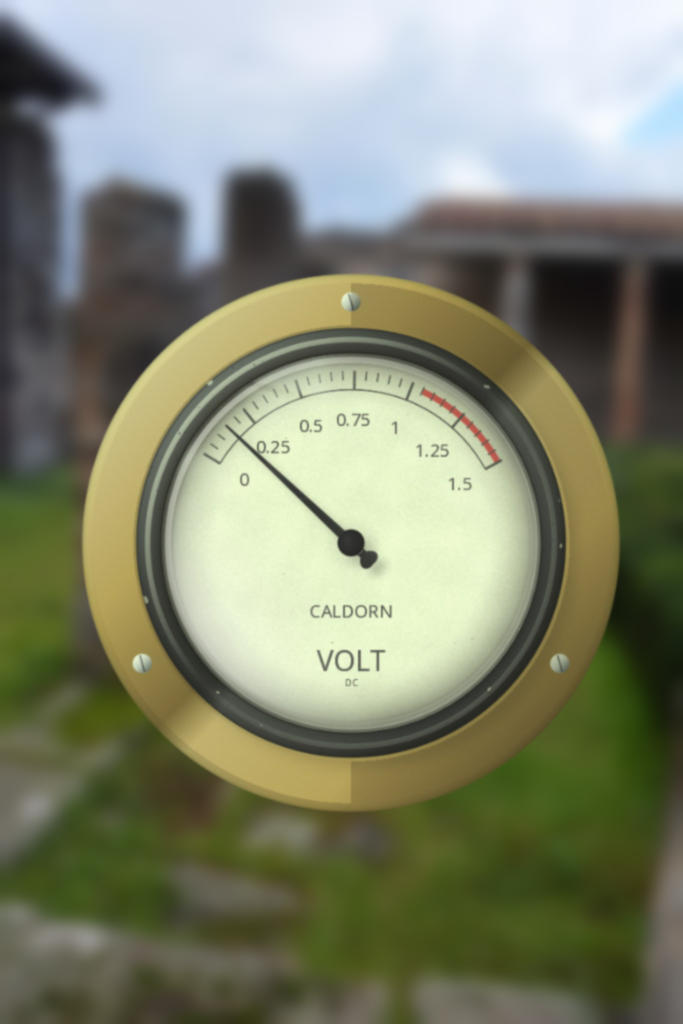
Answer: 0.15 V
